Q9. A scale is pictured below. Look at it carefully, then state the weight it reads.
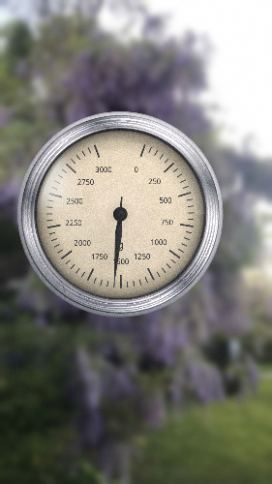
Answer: 1550 g
